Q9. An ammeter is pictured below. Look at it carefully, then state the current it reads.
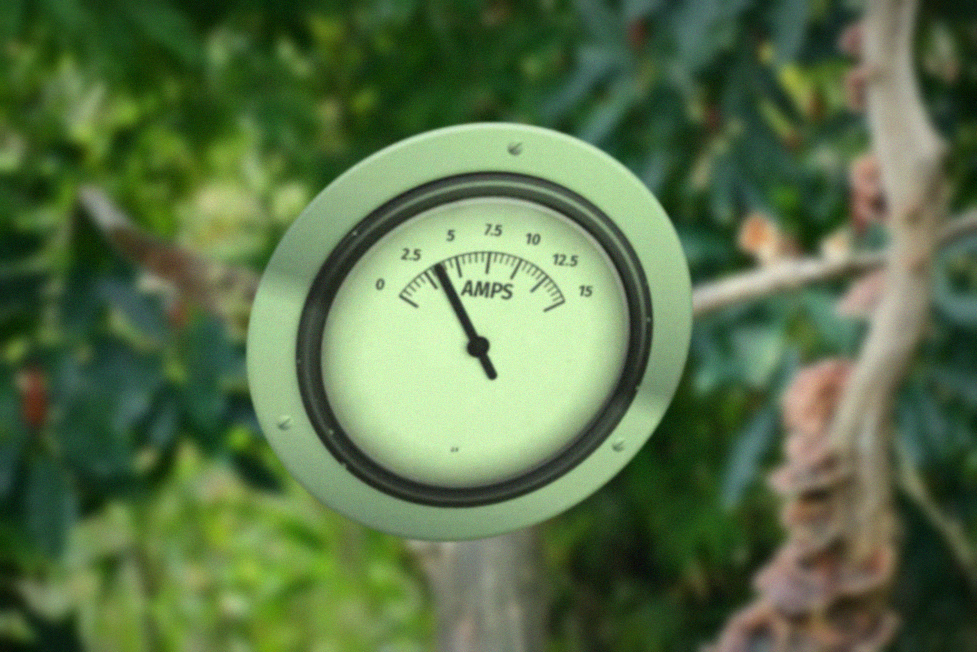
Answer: 3.5 A
